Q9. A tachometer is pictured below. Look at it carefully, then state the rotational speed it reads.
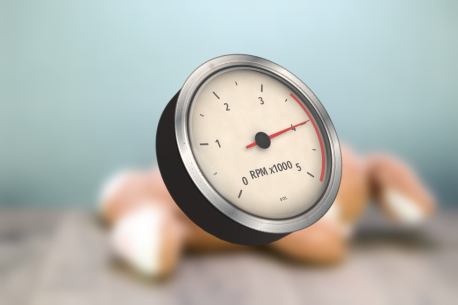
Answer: 4000 rpm
